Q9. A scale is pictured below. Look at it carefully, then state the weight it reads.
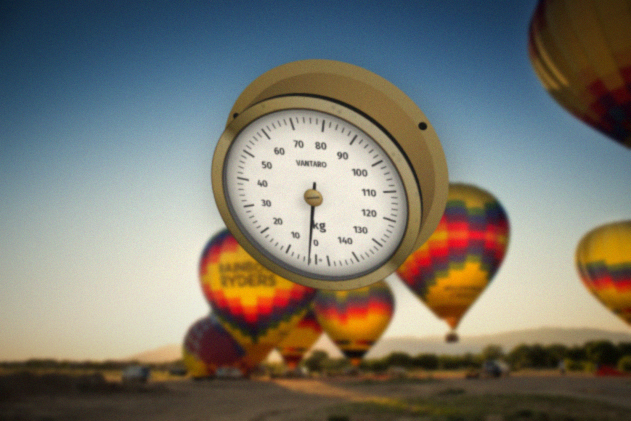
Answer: 2 kg
